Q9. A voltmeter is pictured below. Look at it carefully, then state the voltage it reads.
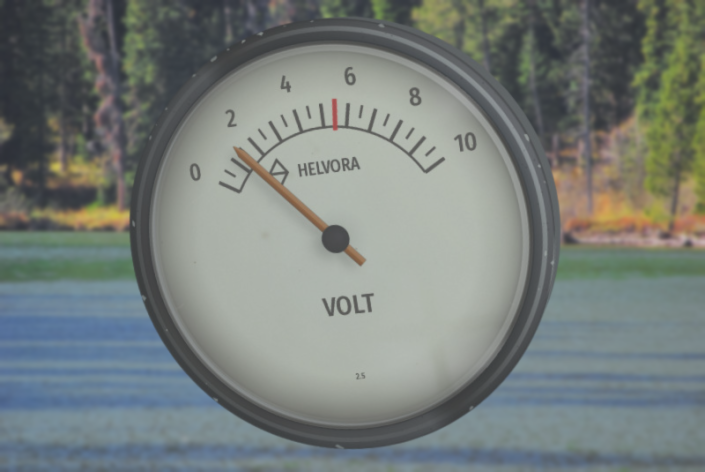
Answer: 1.5 V
